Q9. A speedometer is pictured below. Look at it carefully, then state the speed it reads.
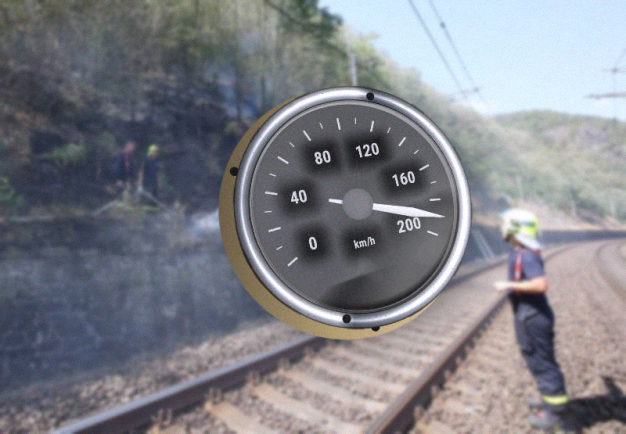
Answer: 190 km/h
